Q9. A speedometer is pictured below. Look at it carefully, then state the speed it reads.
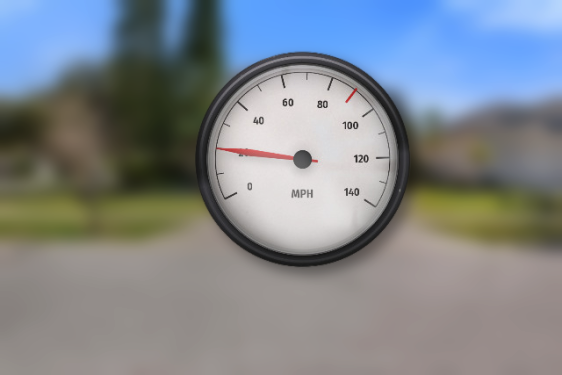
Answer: 20 mph
